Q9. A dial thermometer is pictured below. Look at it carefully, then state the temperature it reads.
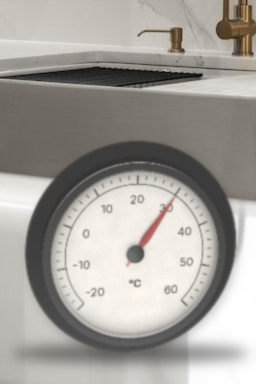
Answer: 30 °C
